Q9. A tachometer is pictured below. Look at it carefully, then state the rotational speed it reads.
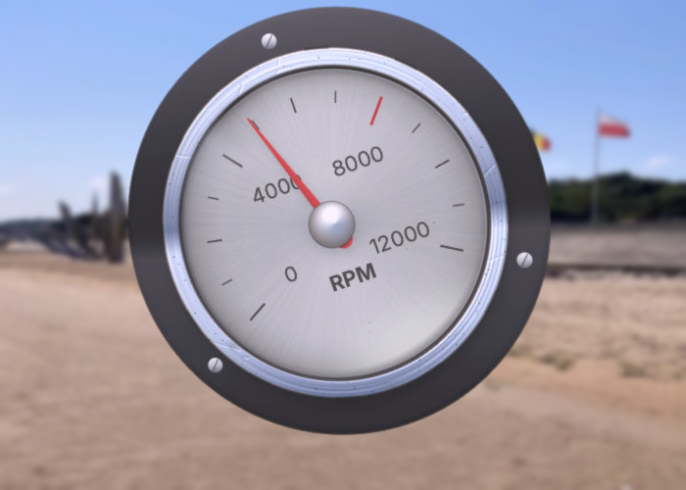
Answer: 5000 rpm
